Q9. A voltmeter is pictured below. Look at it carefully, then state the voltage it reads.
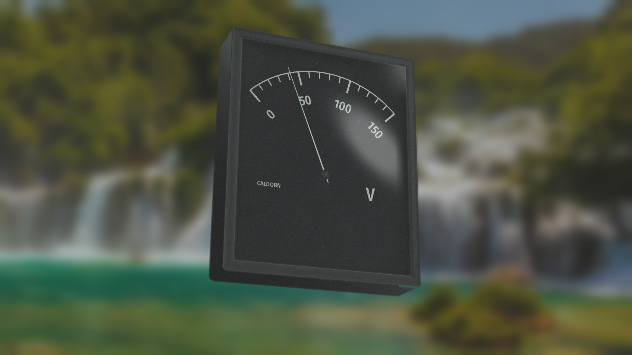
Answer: 40 V
